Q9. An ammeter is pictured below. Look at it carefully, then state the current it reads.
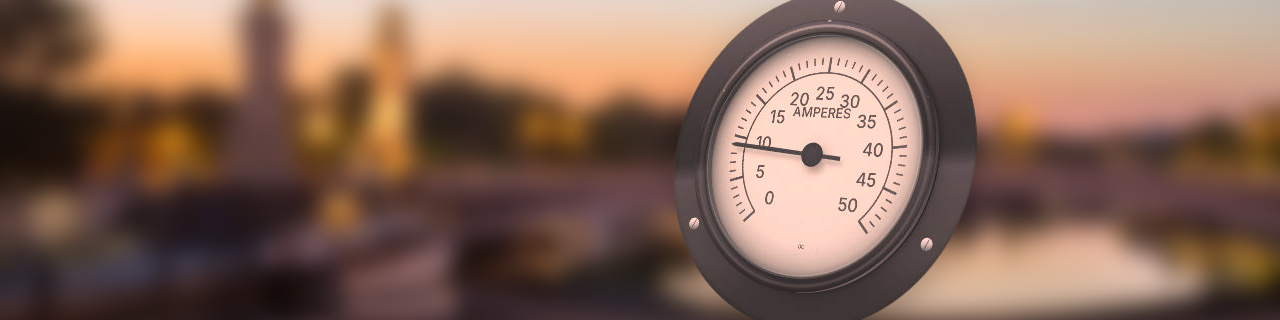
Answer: 9 A
